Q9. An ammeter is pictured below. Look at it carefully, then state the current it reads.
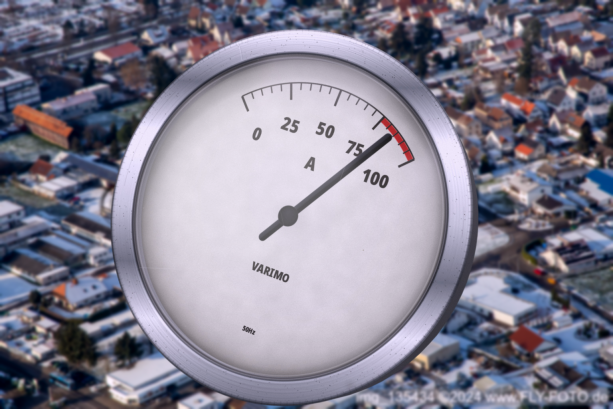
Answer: 85 A
